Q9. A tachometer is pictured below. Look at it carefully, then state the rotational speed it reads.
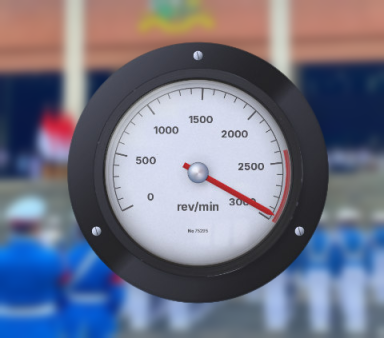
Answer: 2950 rpm
